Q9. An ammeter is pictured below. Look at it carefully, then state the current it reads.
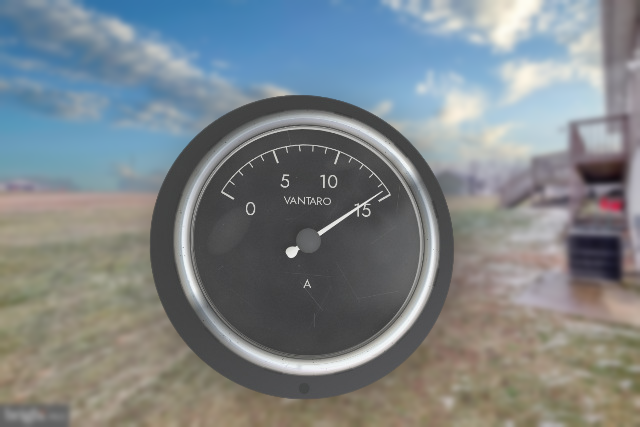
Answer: 14.5 A
